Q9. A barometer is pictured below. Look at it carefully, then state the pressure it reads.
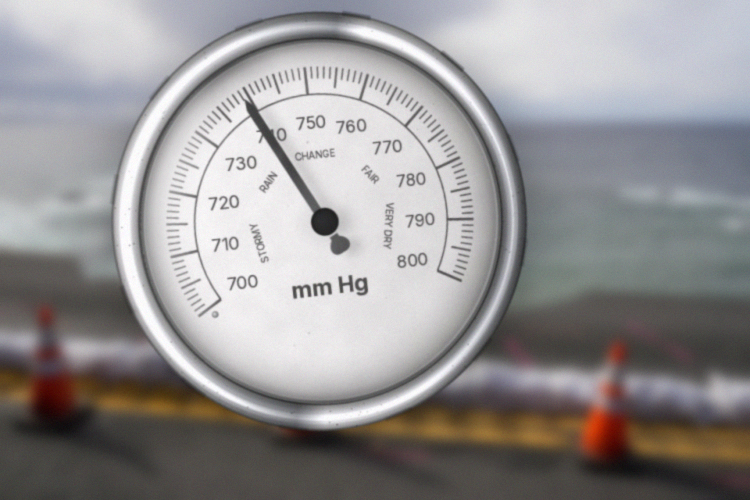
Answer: 739 mmHg
